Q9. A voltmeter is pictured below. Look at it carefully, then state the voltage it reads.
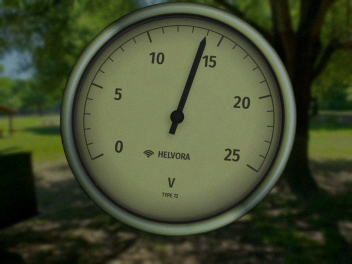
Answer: 14 V
